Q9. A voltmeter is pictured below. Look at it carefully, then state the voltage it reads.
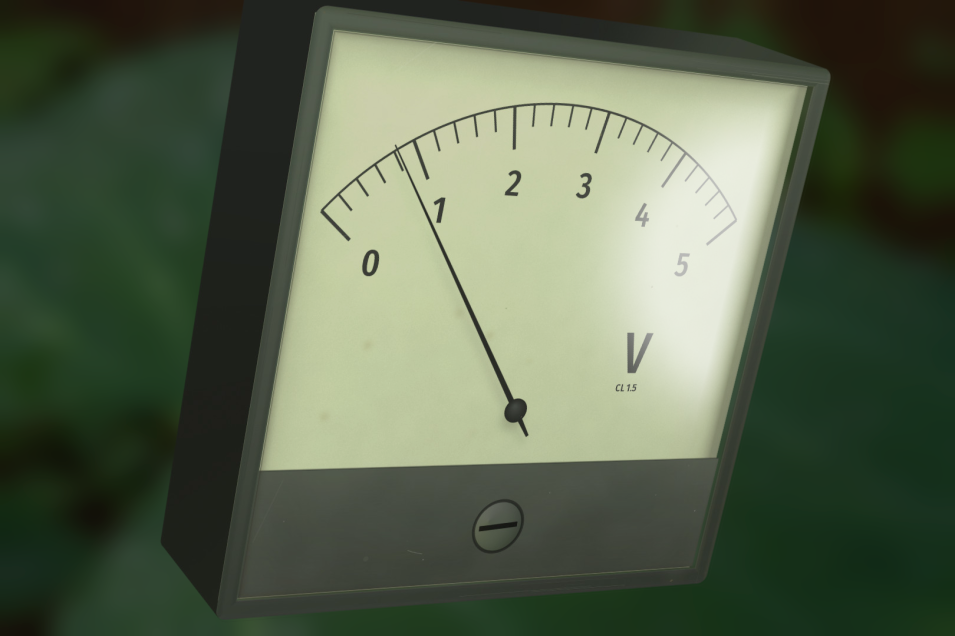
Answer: 0.8 V
